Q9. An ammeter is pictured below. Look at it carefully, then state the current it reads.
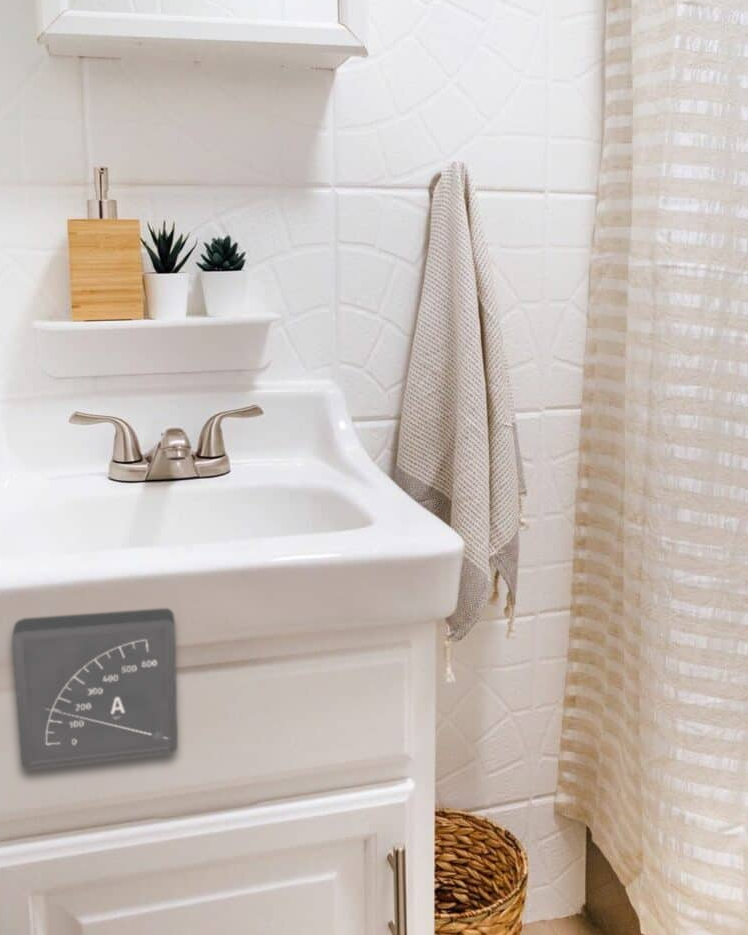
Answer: 150 A
